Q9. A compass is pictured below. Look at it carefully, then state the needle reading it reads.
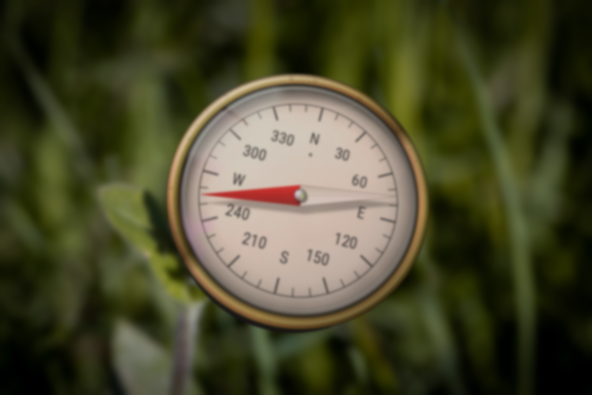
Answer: 255 °
